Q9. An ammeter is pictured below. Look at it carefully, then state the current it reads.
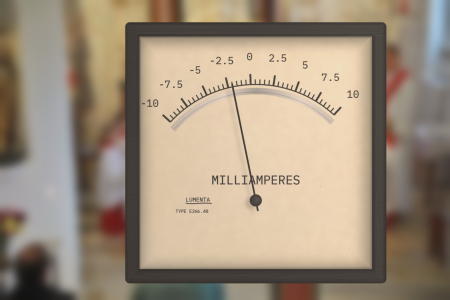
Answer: -2 mA
